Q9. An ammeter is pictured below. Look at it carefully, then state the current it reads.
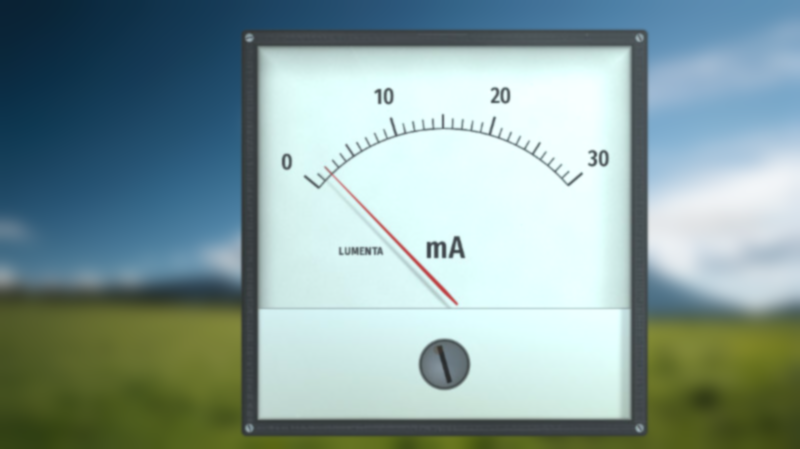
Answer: 2 mA
